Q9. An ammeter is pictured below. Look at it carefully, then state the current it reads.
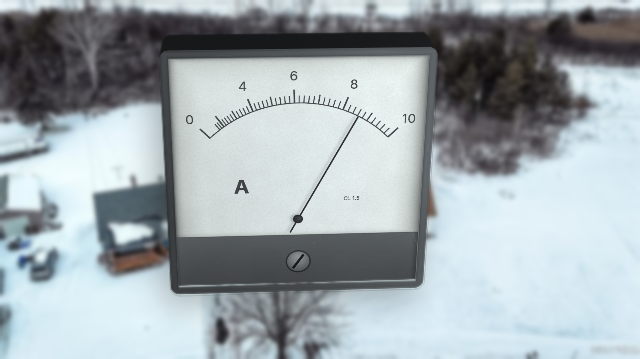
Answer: 8.6 A
